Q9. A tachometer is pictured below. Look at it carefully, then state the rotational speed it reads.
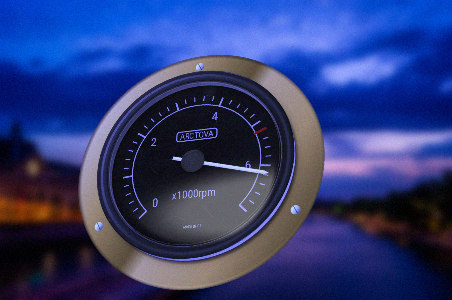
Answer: 6200 rpm
